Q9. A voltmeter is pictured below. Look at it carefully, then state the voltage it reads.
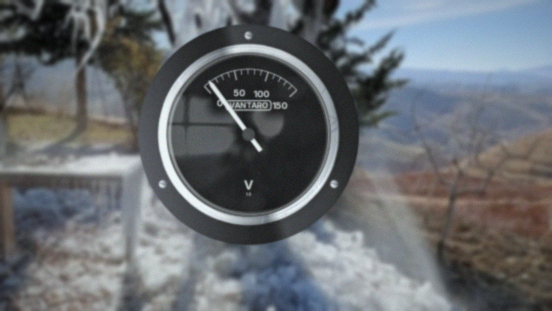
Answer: 10 V
